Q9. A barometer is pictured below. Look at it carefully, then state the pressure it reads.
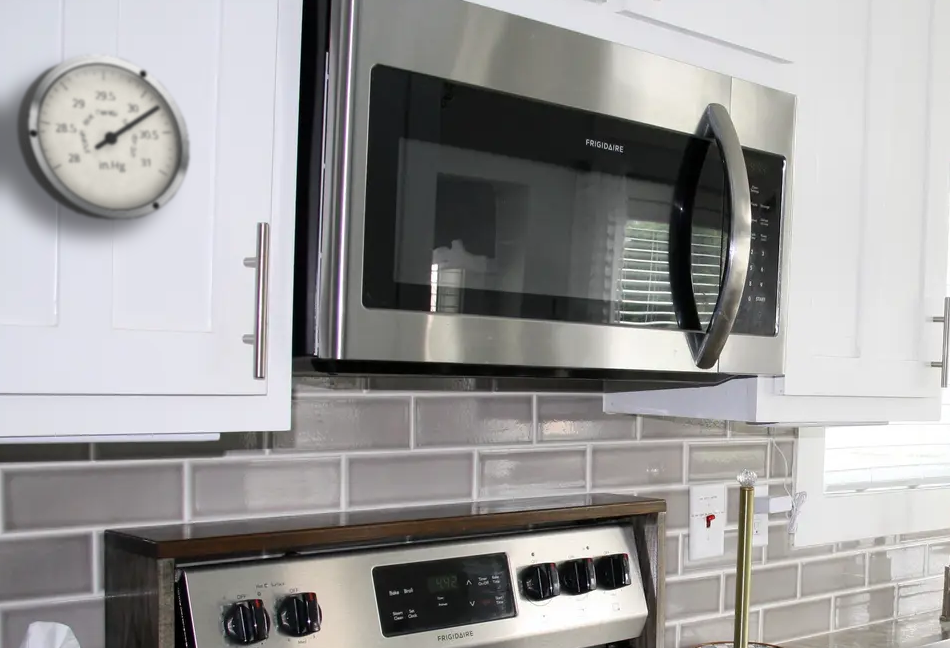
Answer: 30.2 inHg
